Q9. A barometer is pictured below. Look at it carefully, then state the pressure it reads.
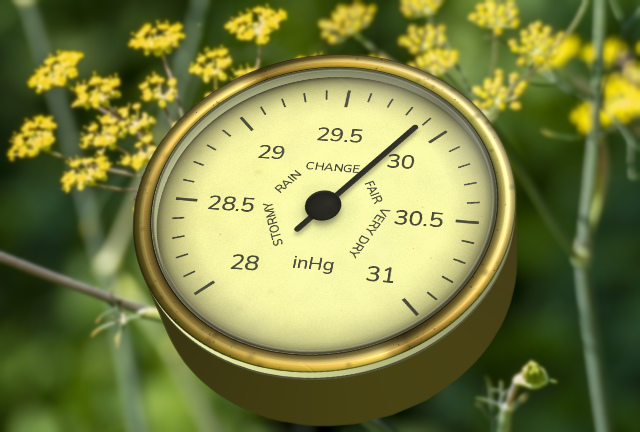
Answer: 29.9 inHg
